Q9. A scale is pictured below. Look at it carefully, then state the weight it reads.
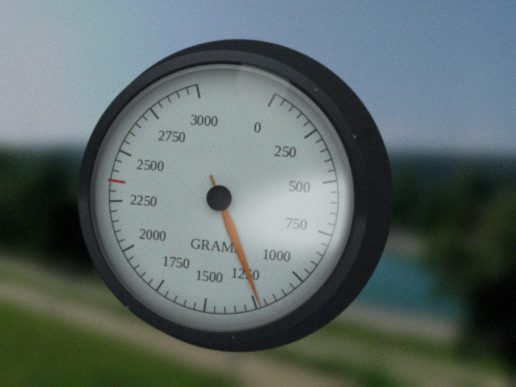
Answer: 1225 g
